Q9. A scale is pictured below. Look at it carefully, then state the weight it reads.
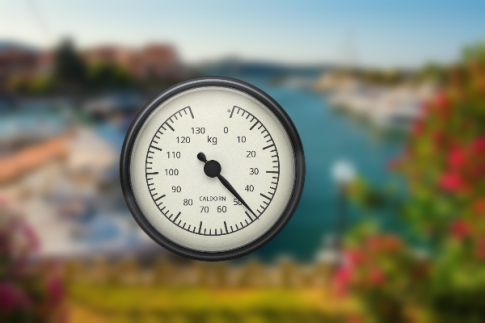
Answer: 48 kg
